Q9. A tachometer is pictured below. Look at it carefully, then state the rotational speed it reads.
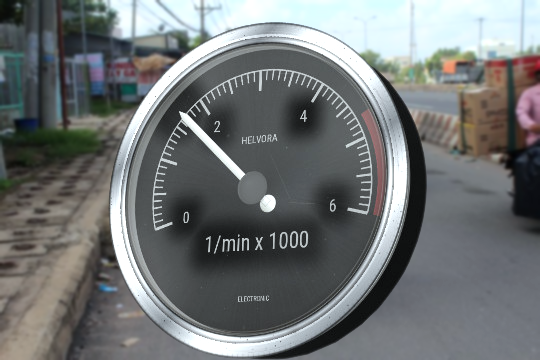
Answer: 1700 rpm
